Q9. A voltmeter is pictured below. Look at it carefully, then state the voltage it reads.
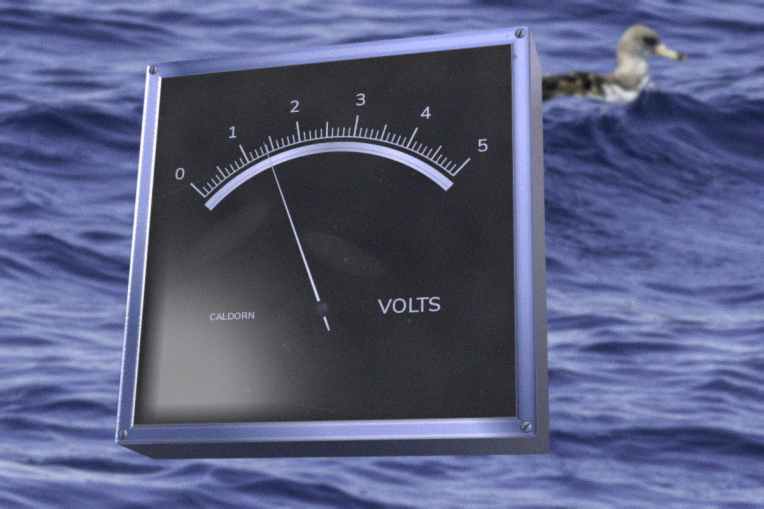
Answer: 1.4 V
